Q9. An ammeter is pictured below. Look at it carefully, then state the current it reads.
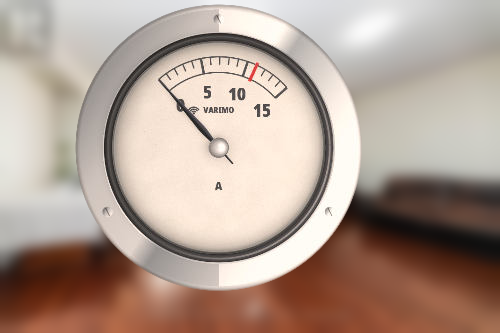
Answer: 0 A
